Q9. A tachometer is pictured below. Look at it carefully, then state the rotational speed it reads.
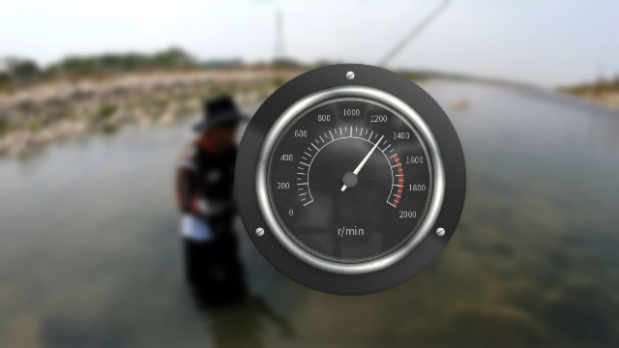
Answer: 1300 rpm
